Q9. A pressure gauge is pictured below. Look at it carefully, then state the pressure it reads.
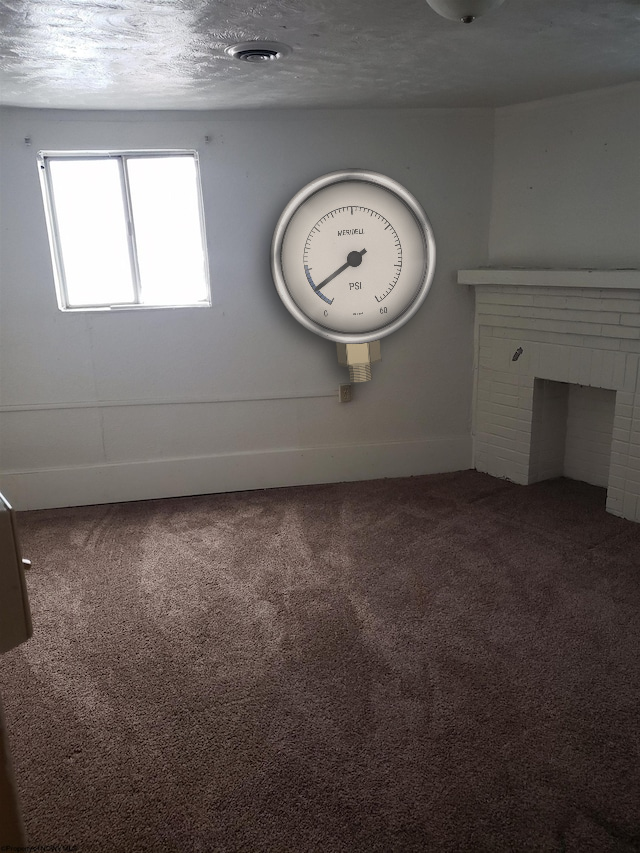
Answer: 5 psi
